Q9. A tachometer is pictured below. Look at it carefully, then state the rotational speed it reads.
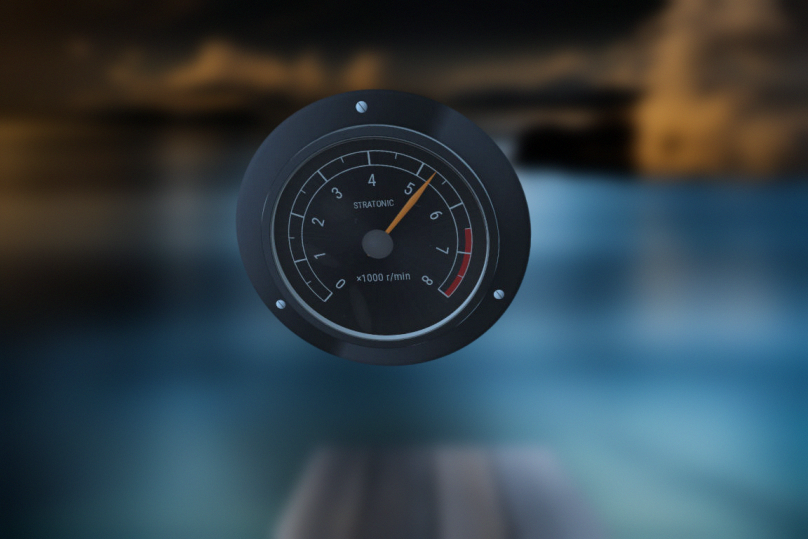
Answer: 5250 rpm
